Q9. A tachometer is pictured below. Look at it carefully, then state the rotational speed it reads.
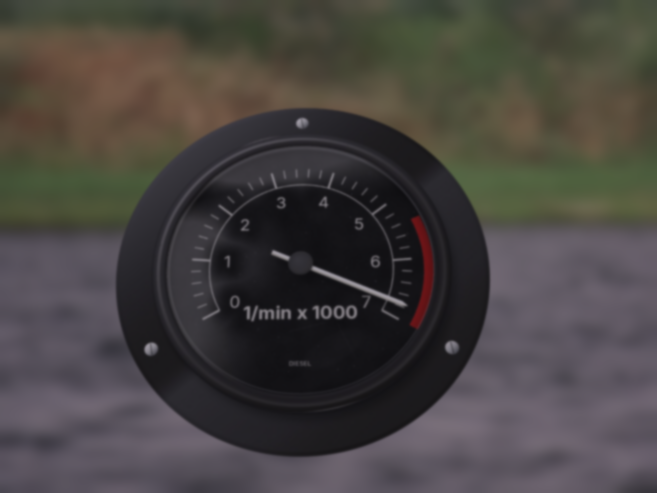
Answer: 6800 rpm
